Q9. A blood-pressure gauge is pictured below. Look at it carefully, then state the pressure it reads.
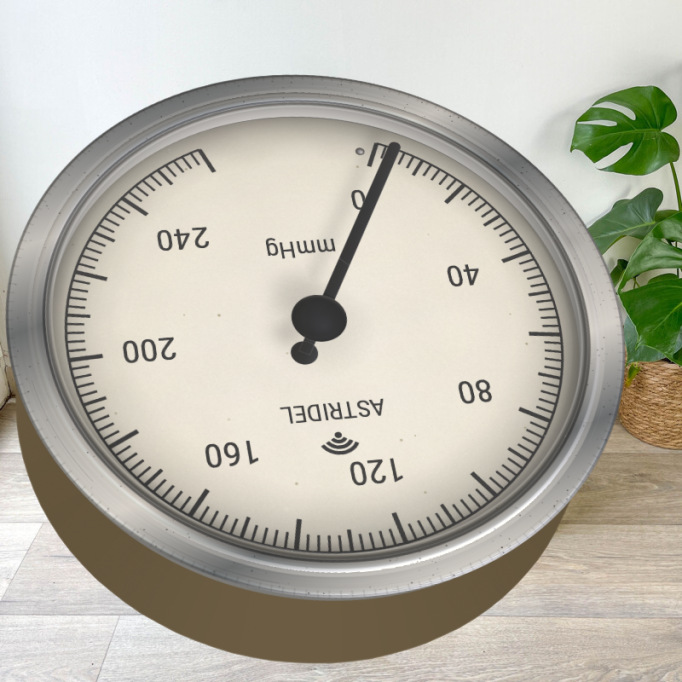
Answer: 4 mmHg
